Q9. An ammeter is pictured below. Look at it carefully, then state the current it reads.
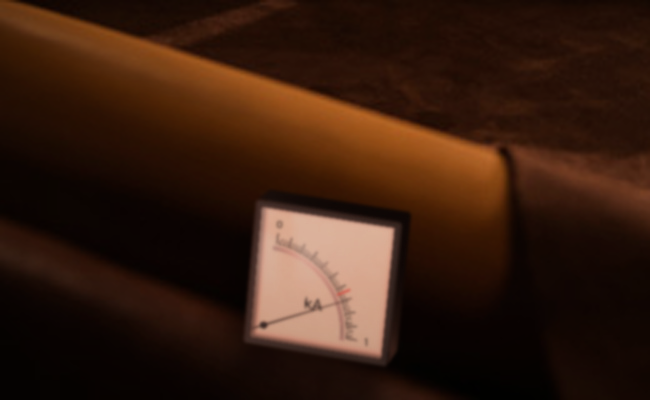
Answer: 0.7 kA
